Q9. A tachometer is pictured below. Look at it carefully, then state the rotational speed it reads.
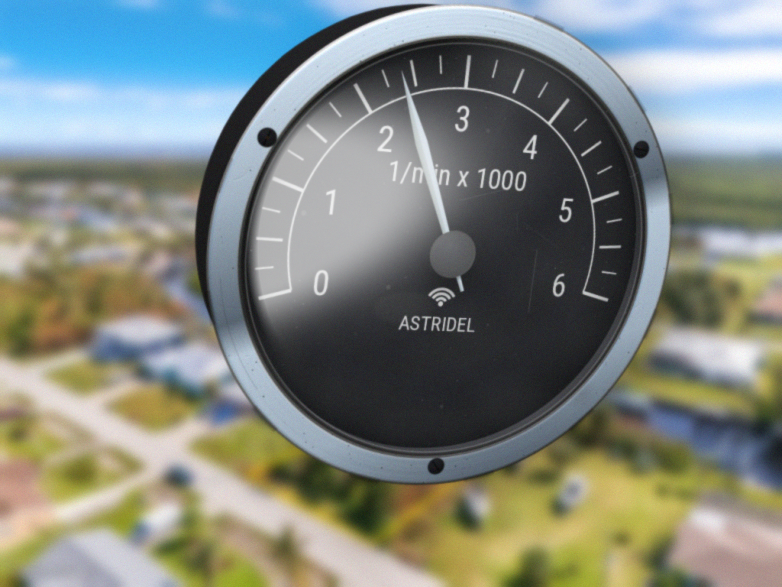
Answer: 2375 rpm
